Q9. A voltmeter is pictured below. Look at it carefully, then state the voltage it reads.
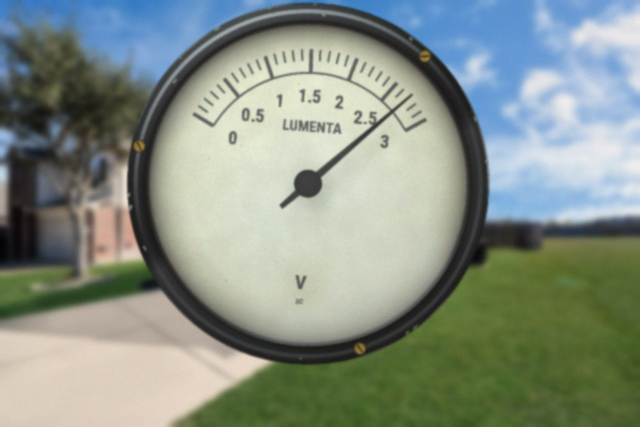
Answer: 2.7 V
